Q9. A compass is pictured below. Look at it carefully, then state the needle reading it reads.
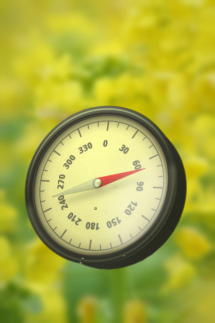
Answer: 70 °
